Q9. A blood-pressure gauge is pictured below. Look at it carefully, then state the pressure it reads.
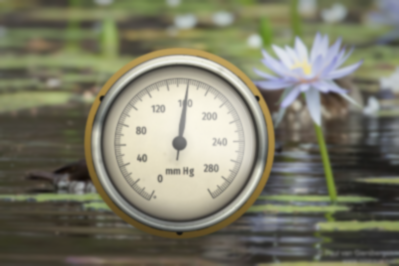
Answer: 160 mmHg
